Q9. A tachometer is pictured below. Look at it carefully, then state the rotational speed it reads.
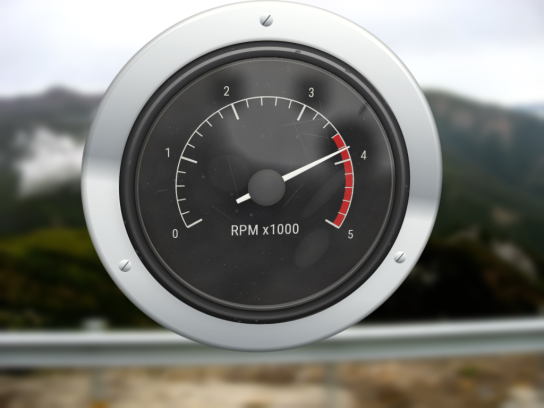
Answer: 3800 rpm
